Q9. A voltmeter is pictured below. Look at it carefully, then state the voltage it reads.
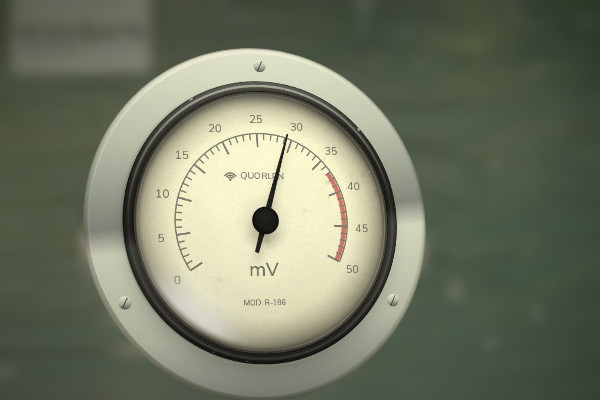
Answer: 29 mV
